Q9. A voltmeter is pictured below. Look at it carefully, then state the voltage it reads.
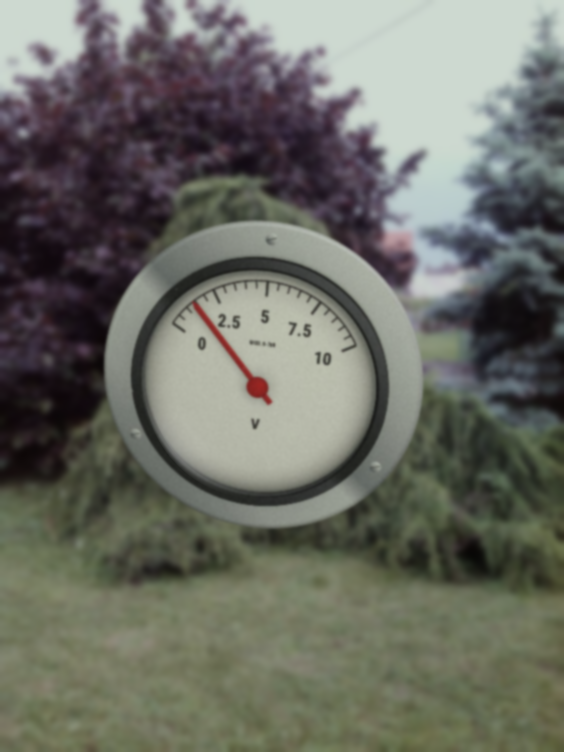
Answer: 1.5 V
